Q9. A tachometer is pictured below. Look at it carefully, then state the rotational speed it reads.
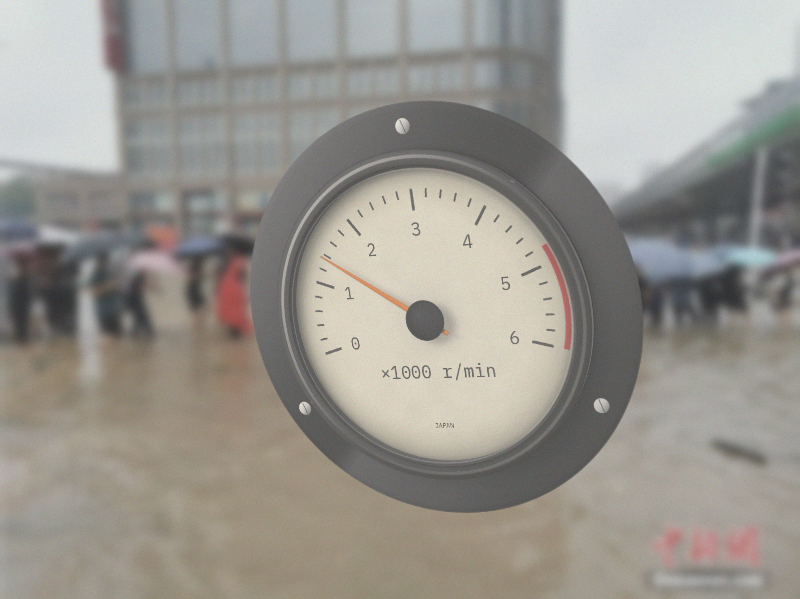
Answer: 1400 rpm
